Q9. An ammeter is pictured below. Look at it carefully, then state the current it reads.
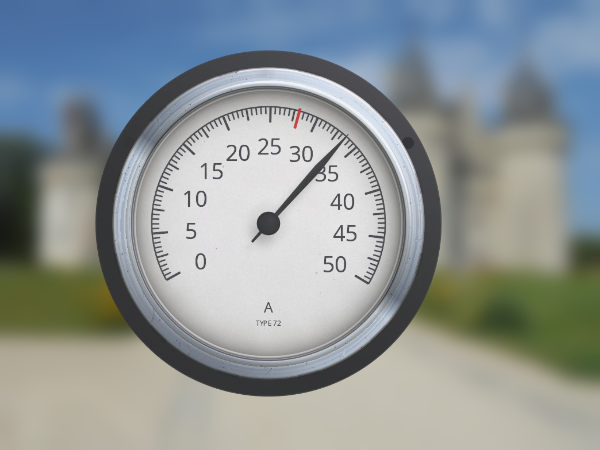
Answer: 33.5 A
